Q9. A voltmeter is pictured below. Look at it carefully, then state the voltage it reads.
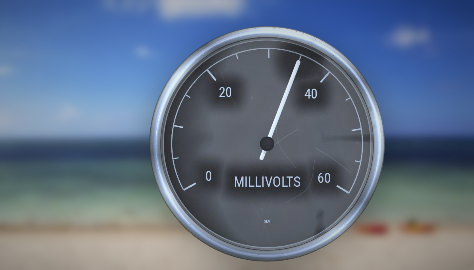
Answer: 35 mV
